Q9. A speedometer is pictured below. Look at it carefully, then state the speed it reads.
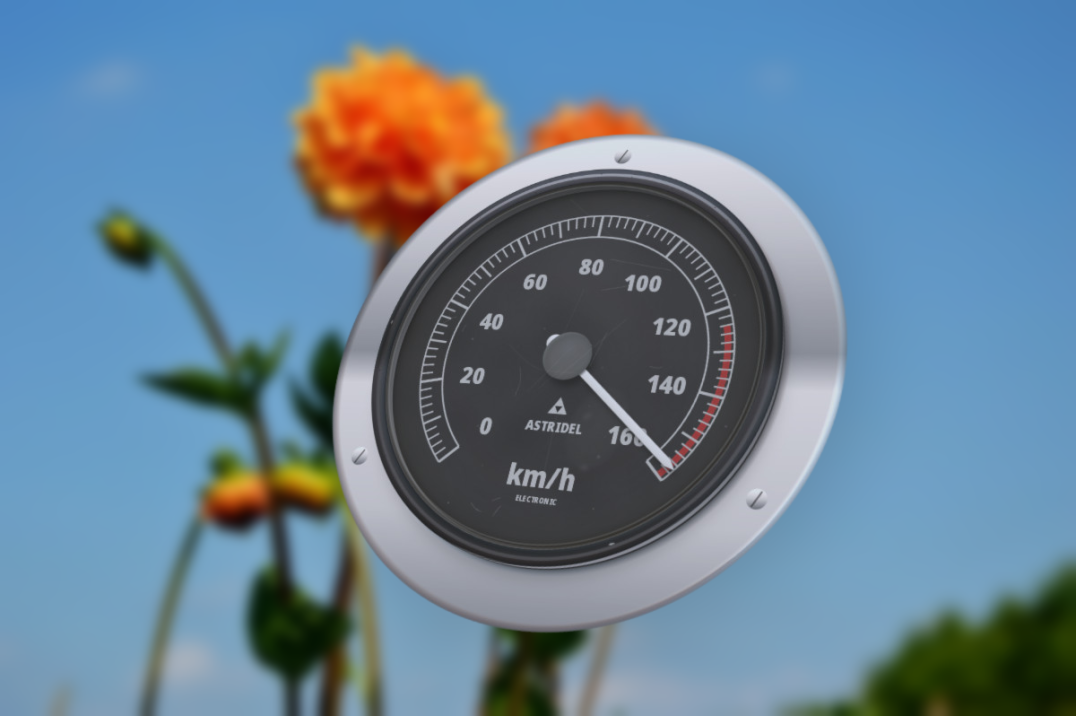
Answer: 157 km/h
